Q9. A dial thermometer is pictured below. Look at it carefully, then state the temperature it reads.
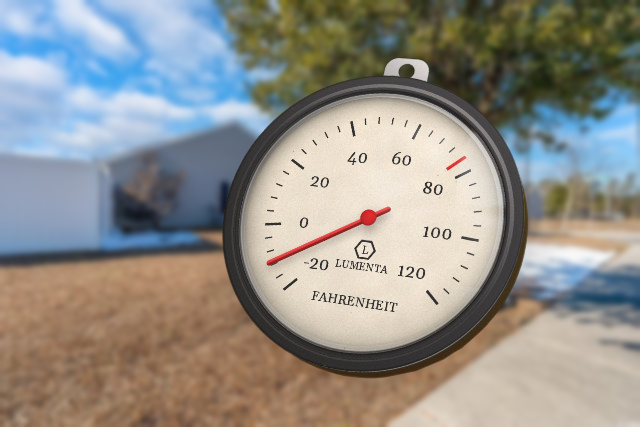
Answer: -12 °F
